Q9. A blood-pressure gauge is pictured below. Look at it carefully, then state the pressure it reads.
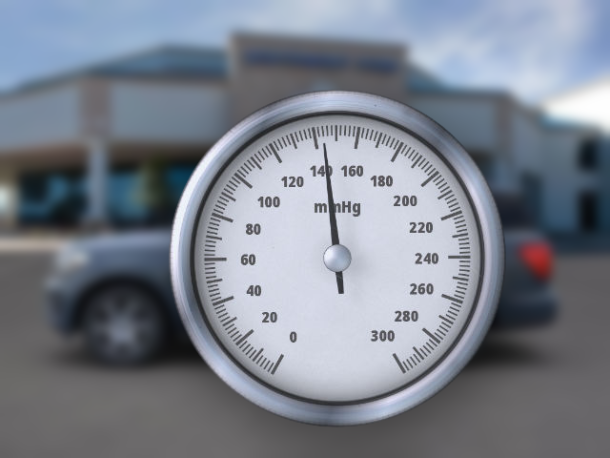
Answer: 144 mmHg
